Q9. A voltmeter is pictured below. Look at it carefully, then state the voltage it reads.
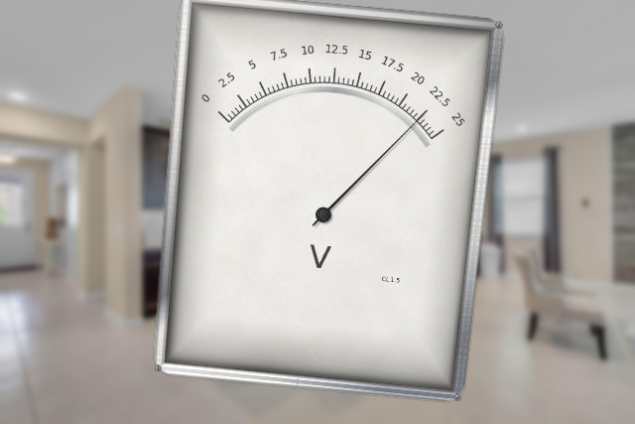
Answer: 22.5 V
